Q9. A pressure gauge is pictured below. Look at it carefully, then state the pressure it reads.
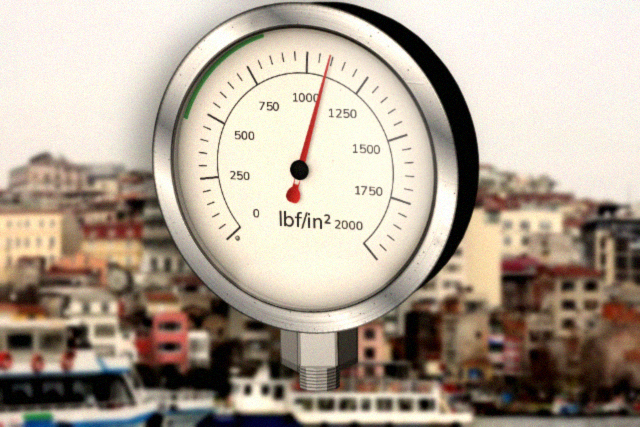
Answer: 1100 psi
